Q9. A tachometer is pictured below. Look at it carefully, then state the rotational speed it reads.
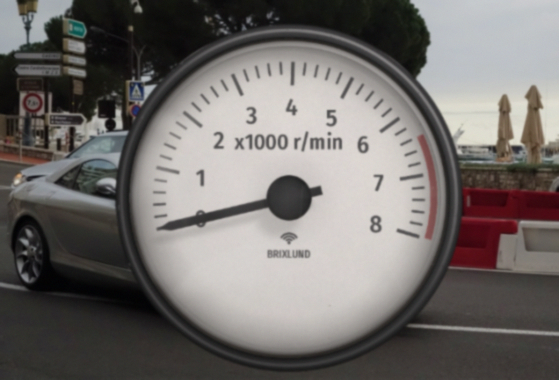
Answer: 0 rpm
